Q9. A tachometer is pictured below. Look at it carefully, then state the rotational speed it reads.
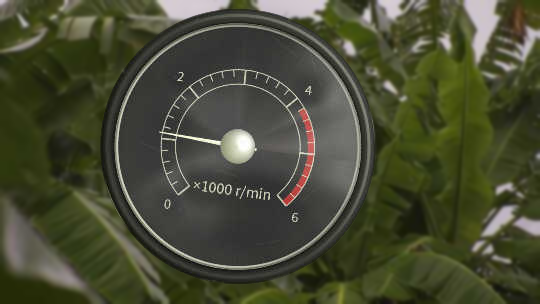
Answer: 1100 rpm
